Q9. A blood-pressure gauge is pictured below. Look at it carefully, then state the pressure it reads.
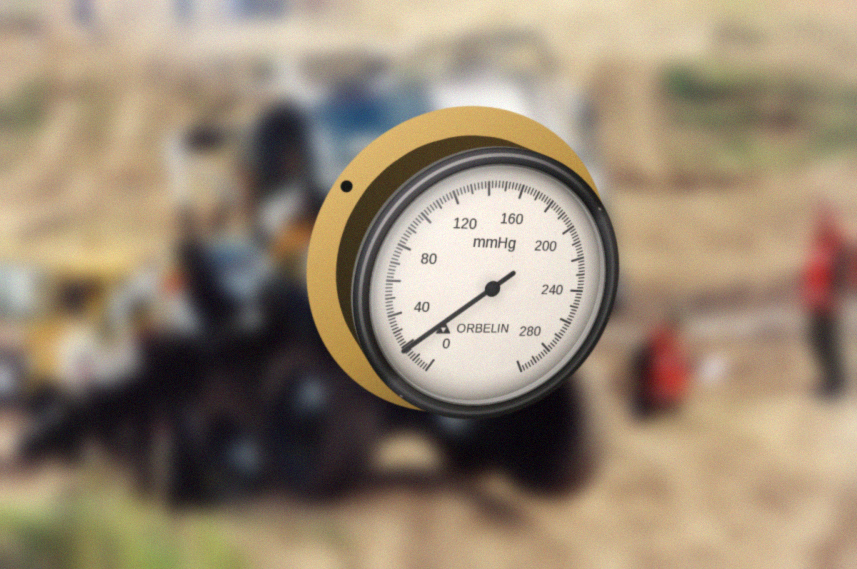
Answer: 20 mmHg
